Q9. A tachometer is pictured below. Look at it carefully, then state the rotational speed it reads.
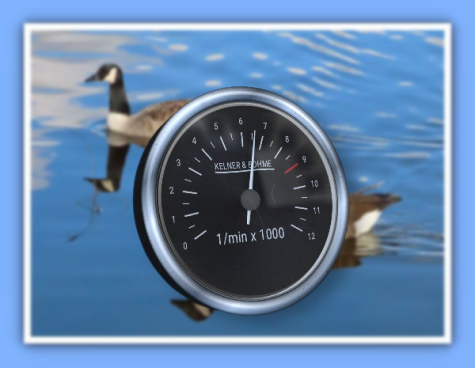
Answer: 6500 rpm
